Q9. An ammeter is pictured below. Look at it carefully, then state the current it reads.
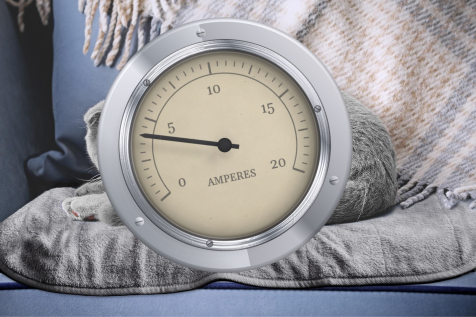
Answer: 4 A
